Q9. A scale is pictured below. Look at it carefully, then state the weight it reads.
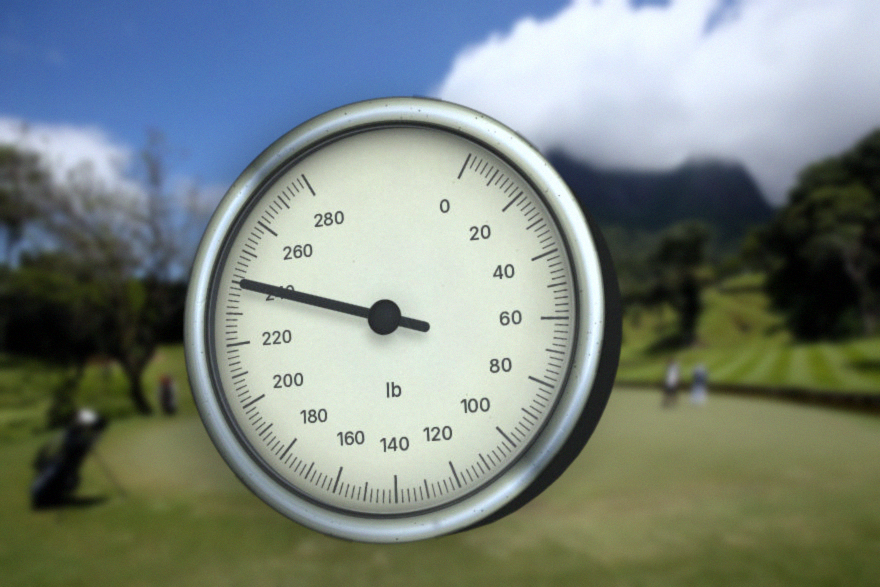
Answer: 240 lb
